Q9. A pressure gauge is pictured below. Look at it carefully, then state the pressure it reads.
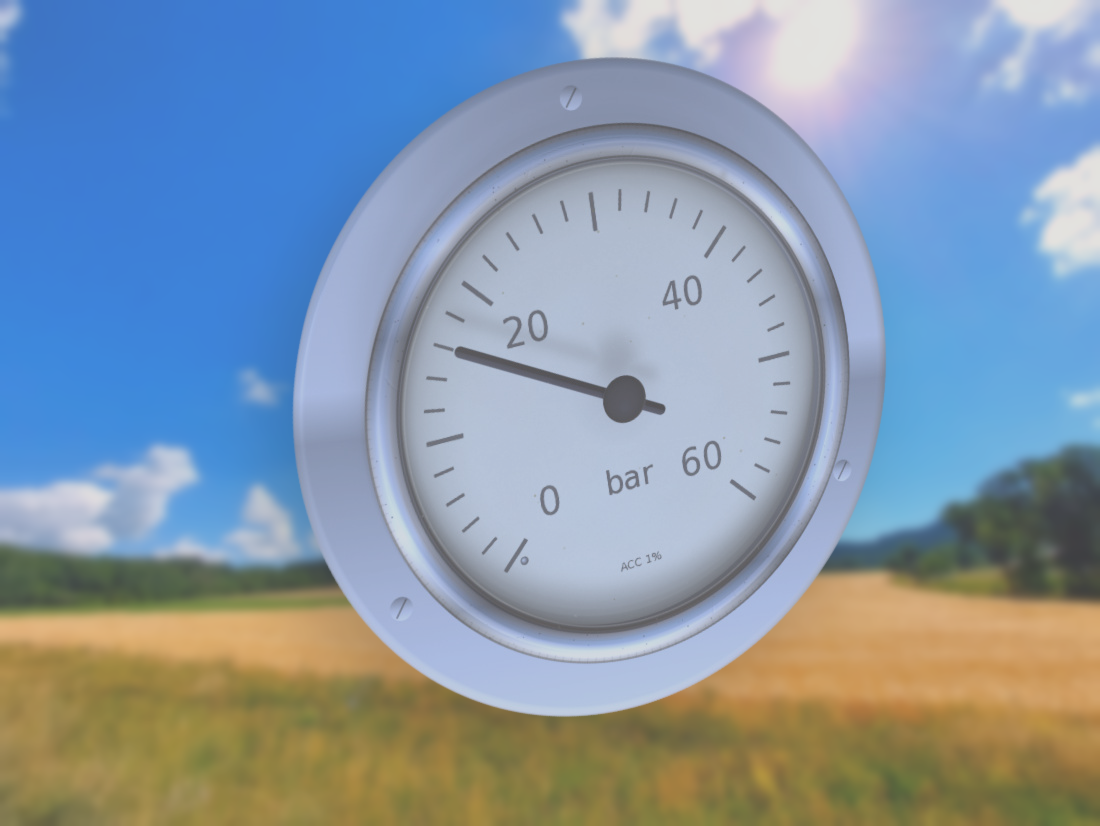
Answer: 16 bar
